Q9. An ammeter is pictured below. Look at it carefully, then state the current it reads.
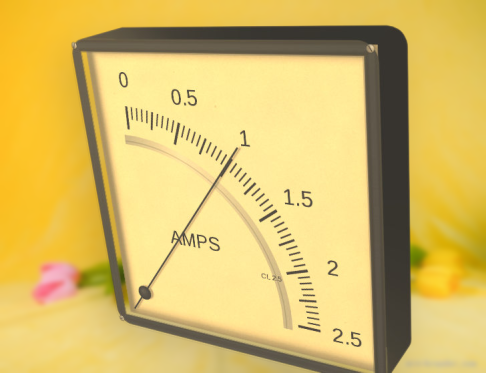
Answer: 1 A
